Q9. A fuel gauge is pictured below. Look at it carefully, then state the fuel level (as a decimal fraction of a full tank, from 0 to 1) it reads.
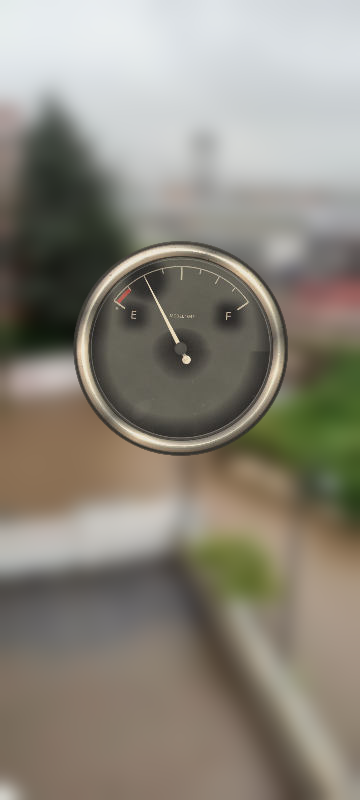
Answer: 0.25
